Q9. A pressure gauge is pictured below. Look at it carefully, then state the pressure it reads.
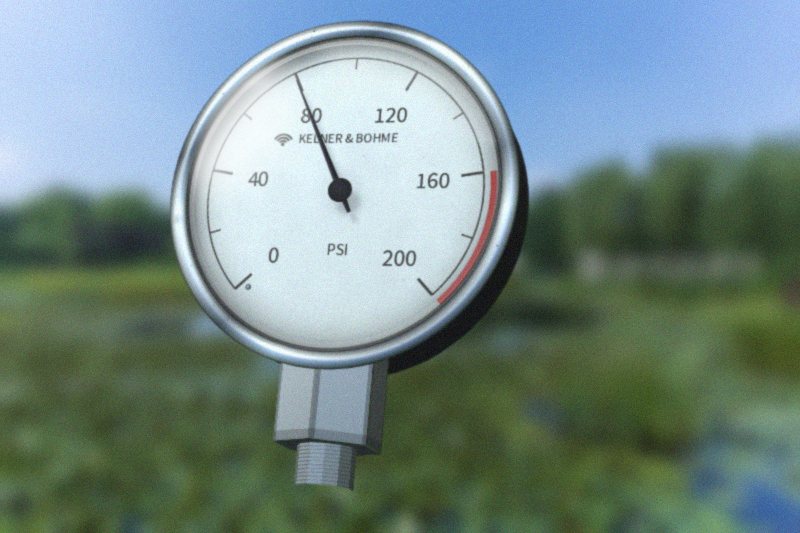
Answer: 80 psi
